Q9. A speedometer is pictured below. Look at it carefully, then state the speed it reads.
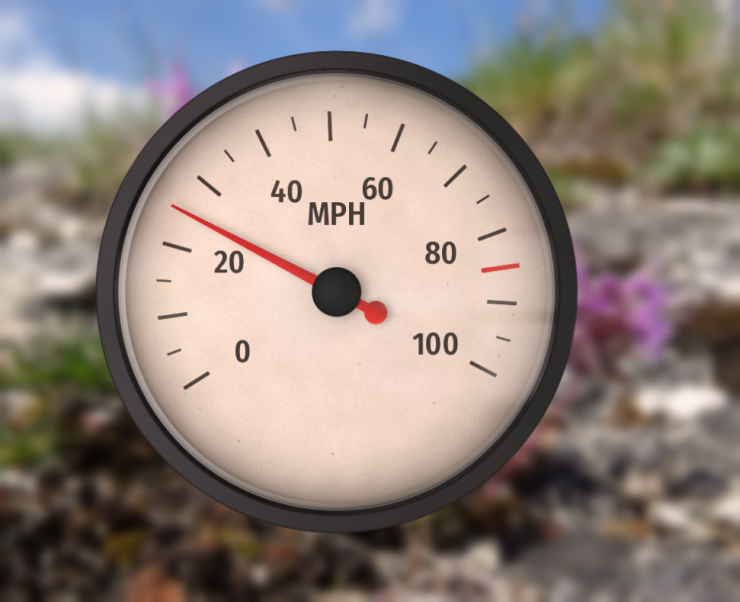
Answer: 25 mph
